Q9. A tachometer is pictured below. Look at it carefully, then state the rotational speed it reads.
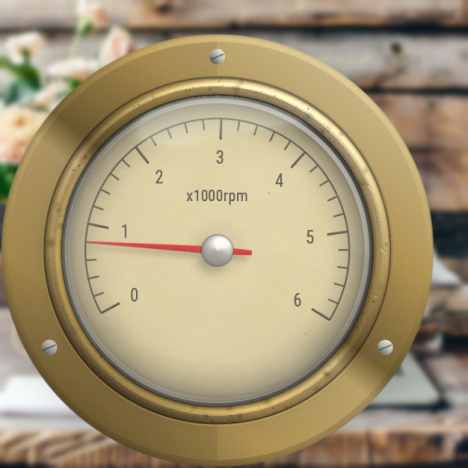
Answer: 800 rpm
